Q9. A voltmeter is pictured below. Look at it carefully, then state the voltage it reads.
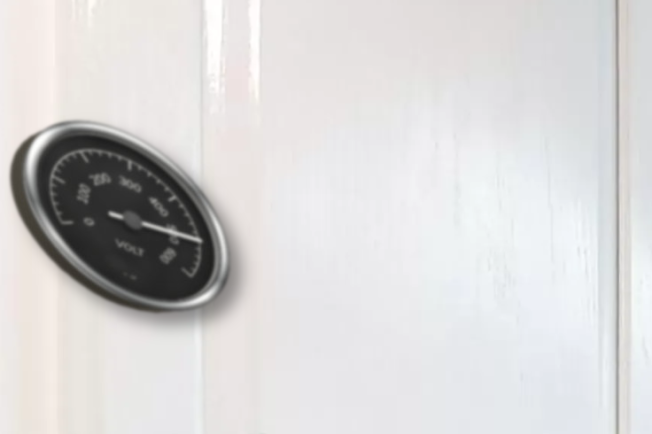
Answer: 500 V
